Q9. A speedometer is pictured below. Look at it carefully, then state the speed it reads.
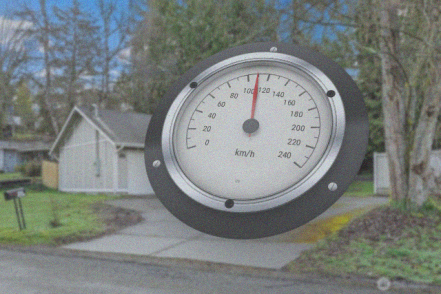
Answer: 110 km/h
